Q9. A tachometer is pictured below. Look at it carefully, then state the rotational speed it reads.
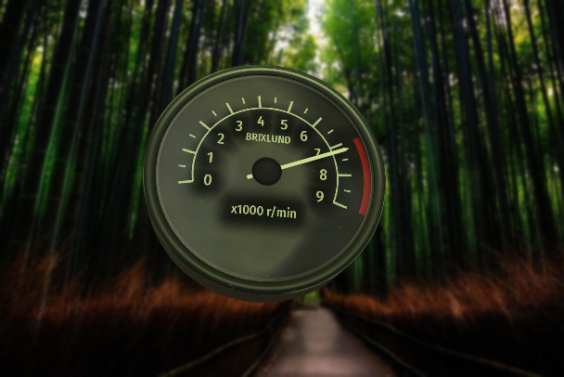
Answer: 7250 rpm
